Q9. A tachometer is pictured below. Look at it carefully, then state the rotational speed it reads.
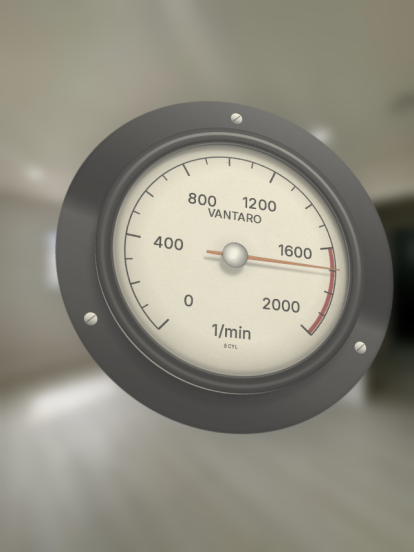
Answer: 1700 rpm
